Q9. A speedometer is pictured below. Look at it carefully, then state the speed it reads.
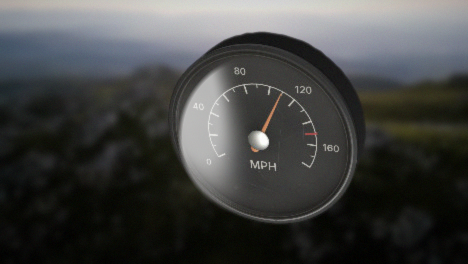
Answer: 110 mph
